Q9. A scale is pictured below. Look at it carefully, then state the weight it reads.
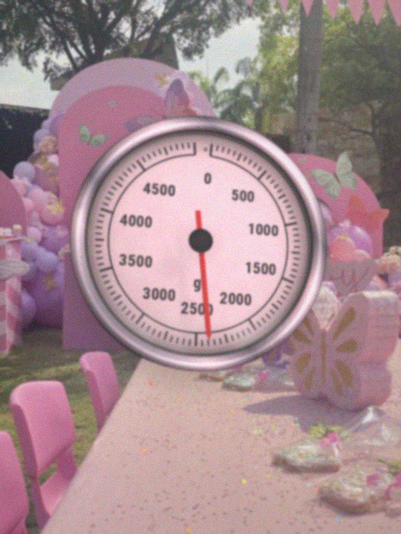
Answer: 2400 g
